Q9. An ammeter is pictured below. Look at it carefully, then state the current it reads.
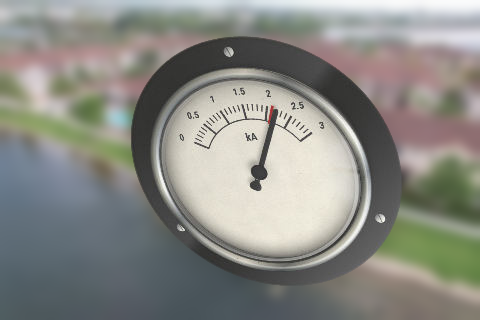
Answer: 2.2 kA
